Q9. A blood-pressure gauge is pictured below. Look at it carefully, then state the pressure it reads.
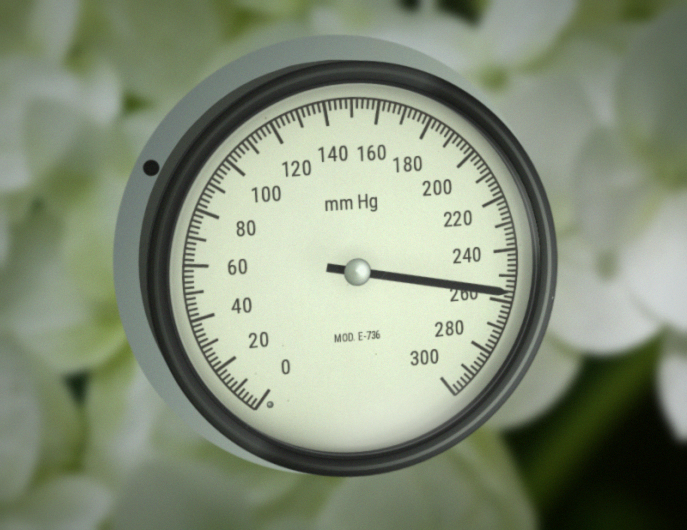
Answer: 256 mmHg
